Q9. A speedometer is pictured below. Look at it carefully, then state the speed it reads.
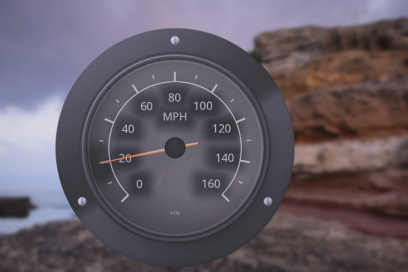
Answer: 20 mph
